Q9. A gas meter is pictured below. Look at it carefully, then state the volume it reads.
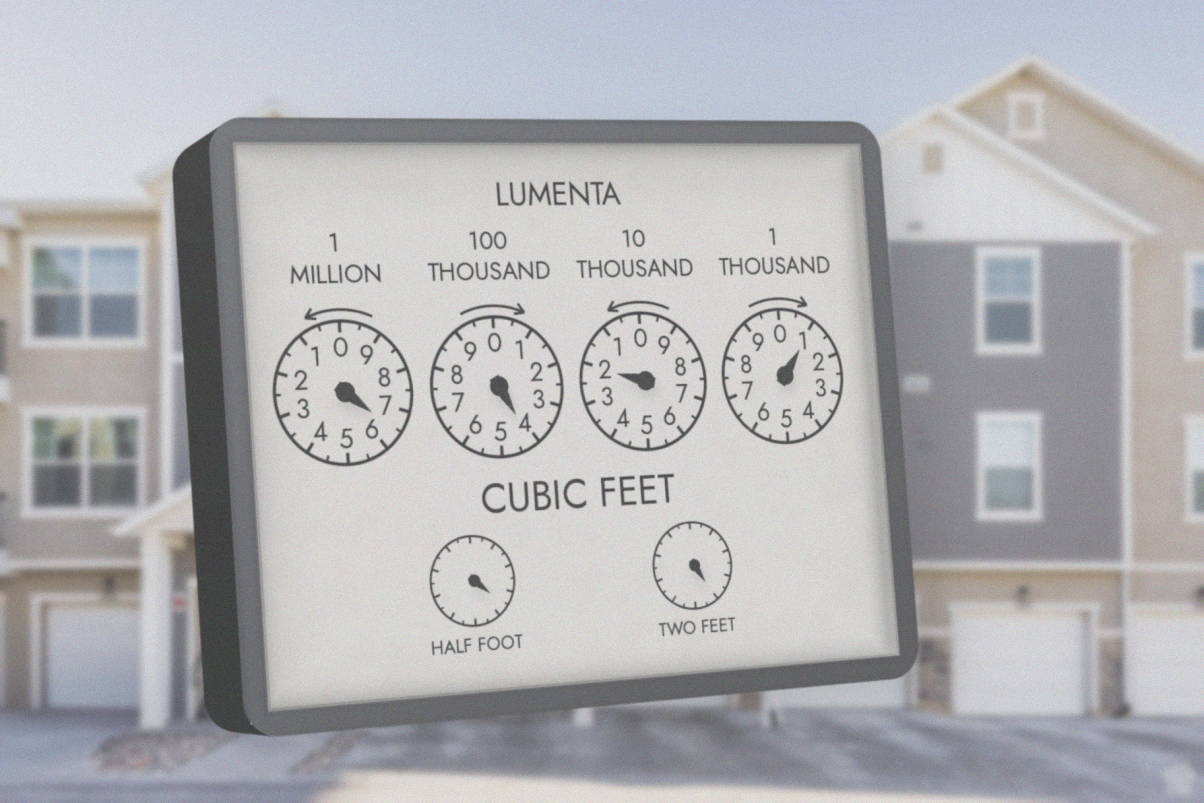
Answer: 642100 ft³
